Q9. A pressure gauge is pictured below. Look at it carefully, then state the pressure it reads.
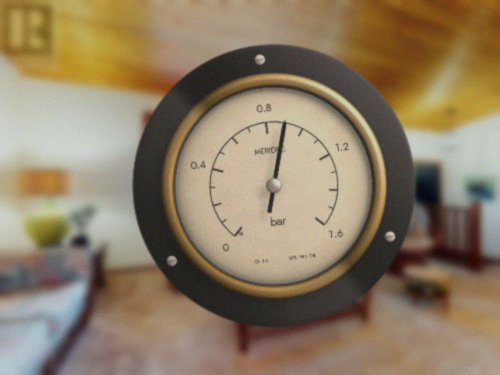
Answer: 0.9 bar
